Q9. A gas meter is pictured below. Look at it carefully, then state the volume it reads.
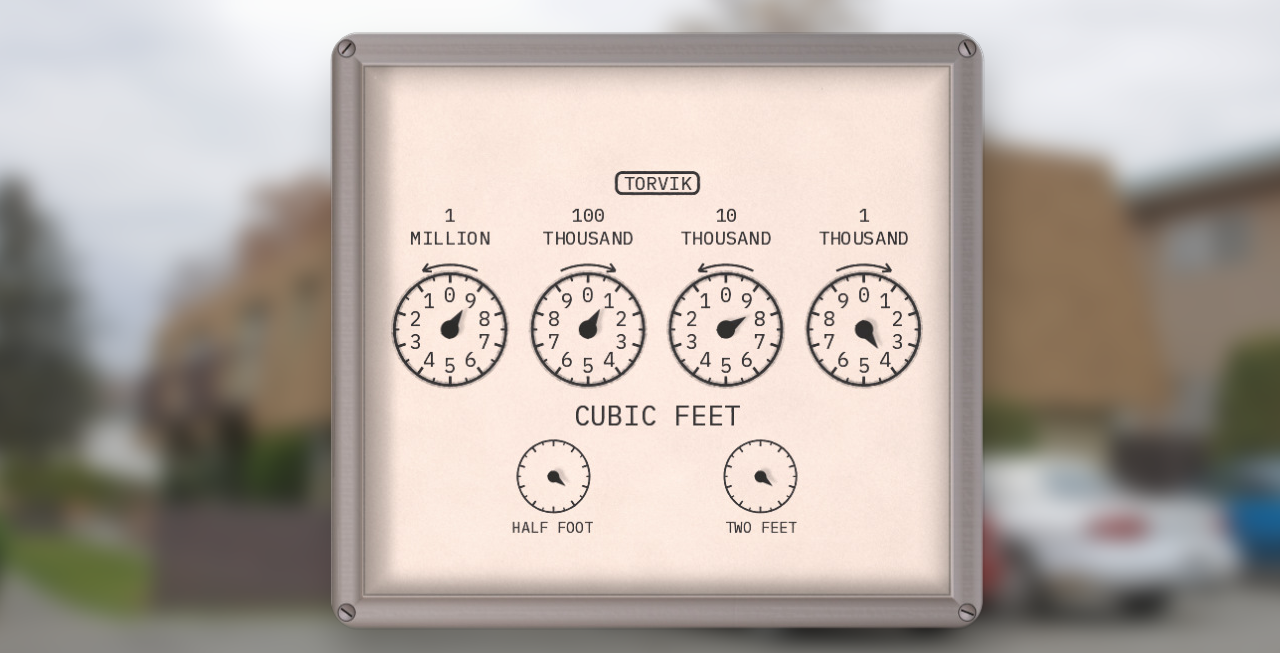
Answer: 908400 ft³
